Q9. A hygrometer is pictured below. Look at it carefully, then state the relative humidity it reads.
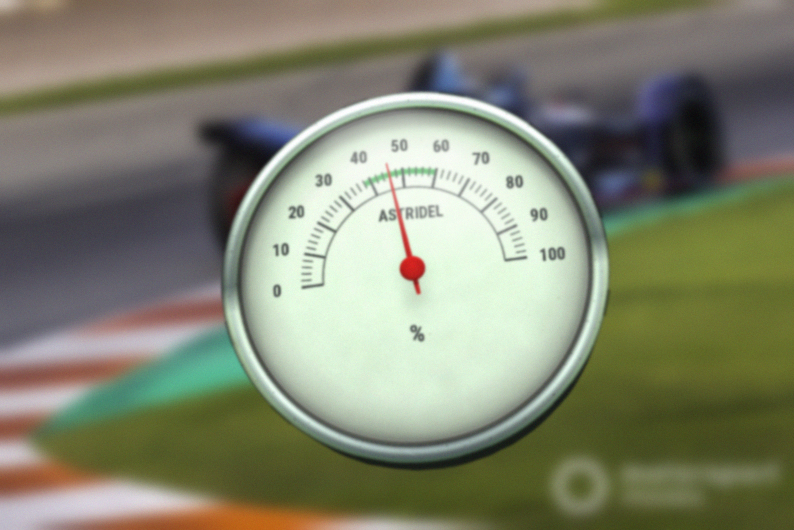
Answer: 46 %
